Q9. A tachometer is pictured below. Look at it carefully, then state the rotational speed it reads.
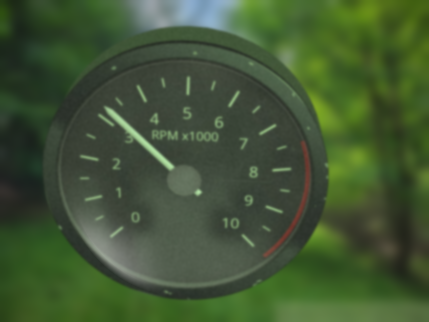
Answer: 3250 rpm
